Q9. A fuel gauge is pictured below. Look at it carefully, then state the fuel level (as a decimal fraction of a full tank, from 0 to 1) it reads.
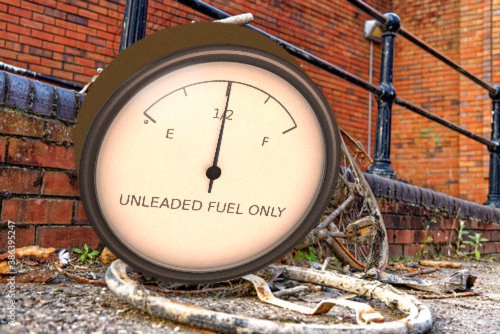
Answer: 0.5
